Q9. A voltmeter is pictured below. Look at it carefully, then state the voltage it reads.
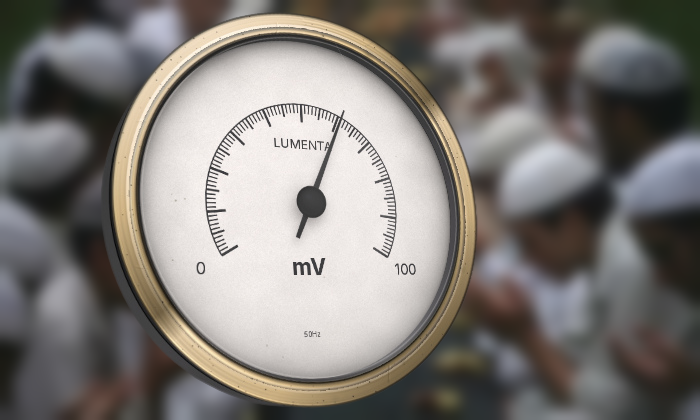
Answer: 60 mV
